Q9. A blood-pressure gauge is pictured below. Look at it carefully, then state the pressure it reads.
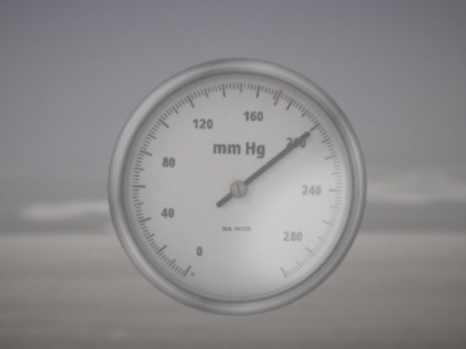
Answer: 200 mmHg
